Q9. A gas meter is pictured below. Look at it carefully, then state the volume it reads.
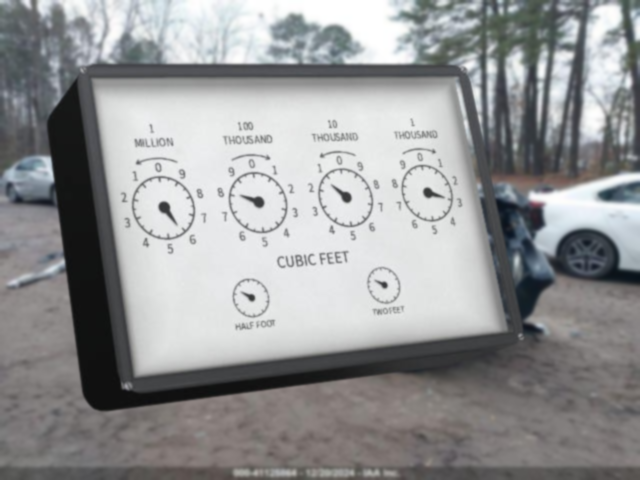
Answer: 581300 ft³
